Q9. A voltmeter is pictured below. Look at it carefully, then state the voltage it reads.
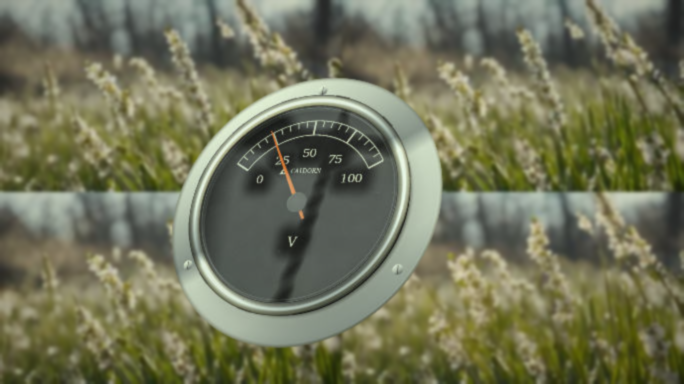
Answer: 25 V
